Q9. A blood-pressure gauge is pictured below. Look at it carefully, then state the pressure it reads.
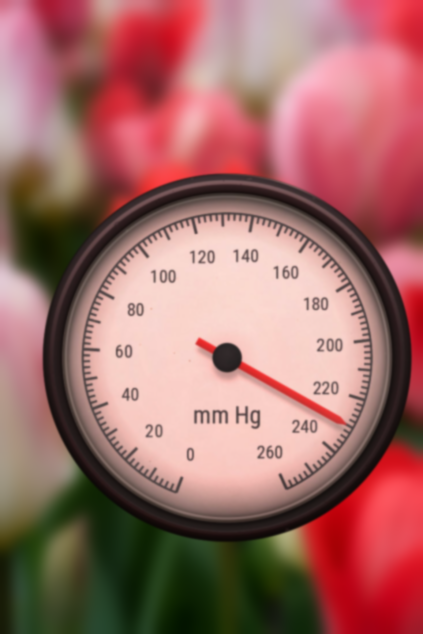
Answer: 230 mmHg
